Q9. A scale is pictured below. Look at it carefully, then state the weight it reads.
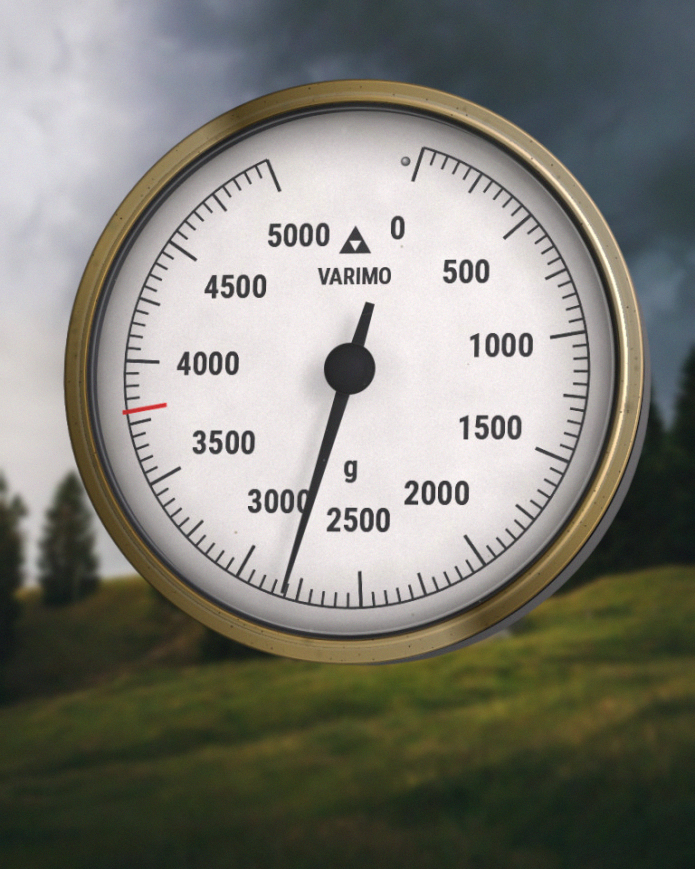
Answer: 2800 g
